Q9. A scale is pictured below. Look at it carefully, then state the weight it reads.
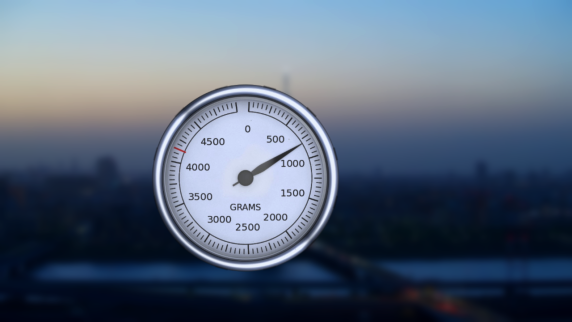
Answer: 800 g
